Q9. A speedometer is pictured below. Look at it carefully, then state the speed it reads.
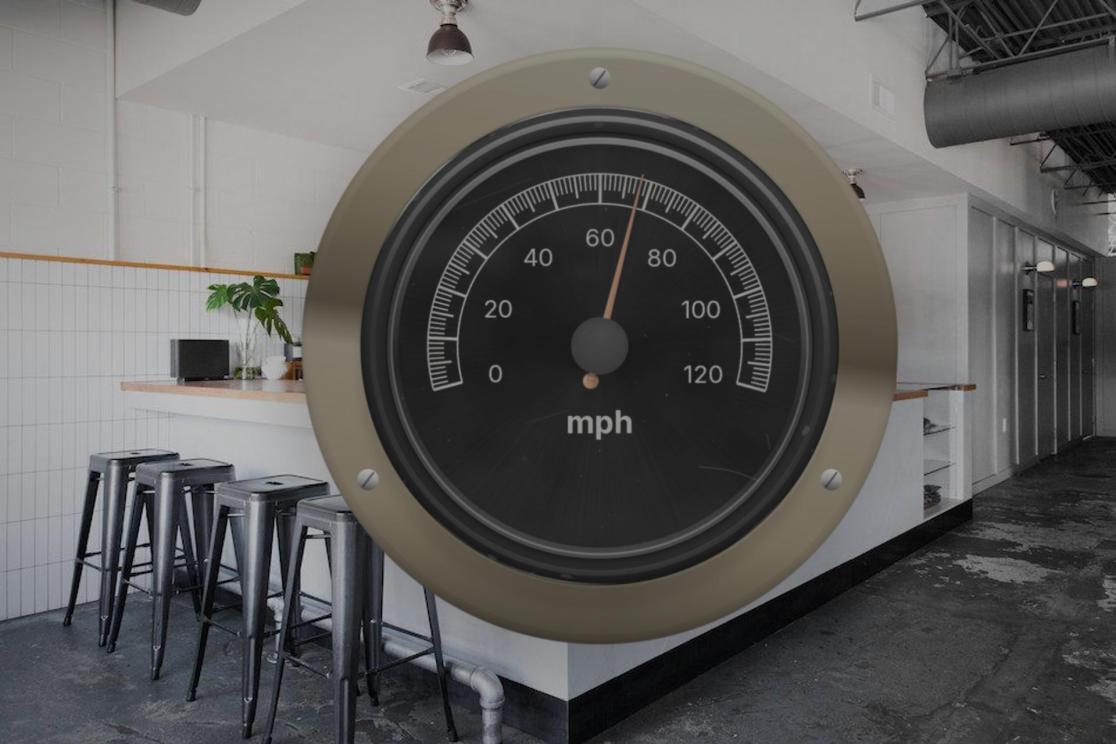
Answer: 68 mph
